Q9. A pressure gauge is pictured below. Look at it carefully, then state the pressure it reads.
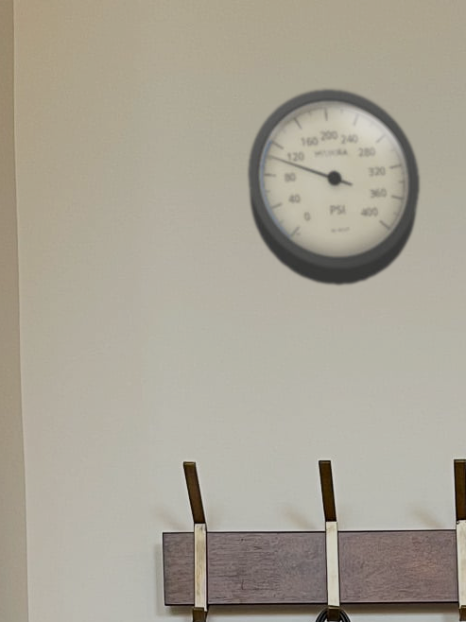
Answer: 100 psi
